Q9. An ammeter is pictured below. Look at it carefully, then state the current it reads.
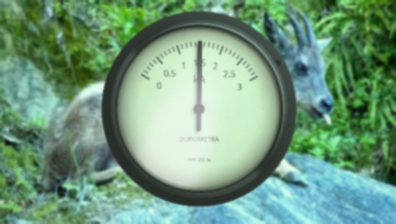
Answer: 1.5 kA
